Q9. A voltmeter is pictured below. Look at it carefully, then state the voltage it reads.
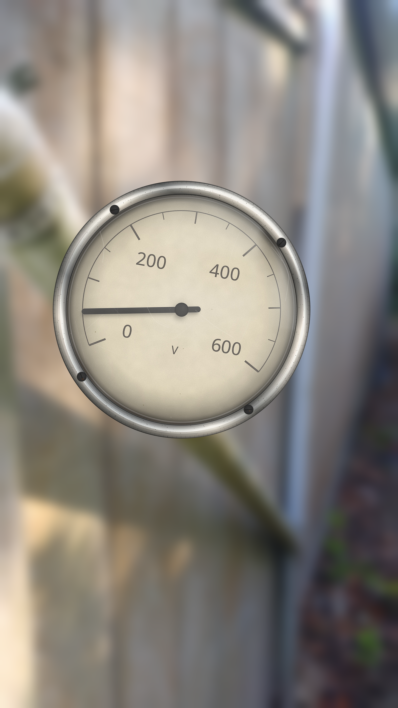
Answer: 50 V
